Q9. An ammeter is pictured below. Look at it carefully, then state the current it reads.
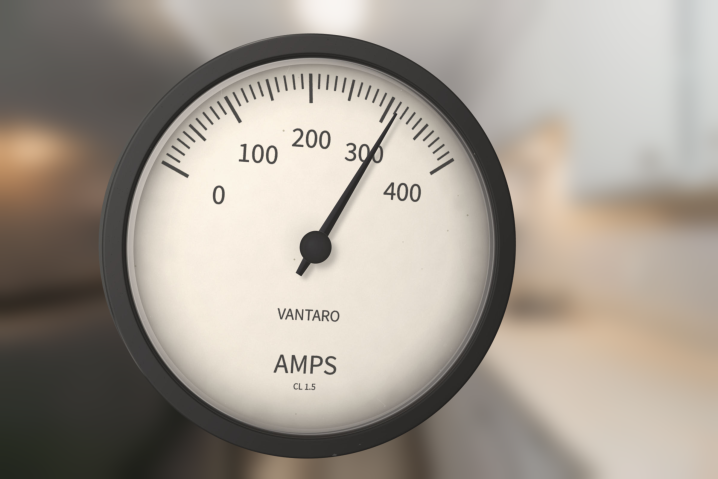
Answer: 310 A
